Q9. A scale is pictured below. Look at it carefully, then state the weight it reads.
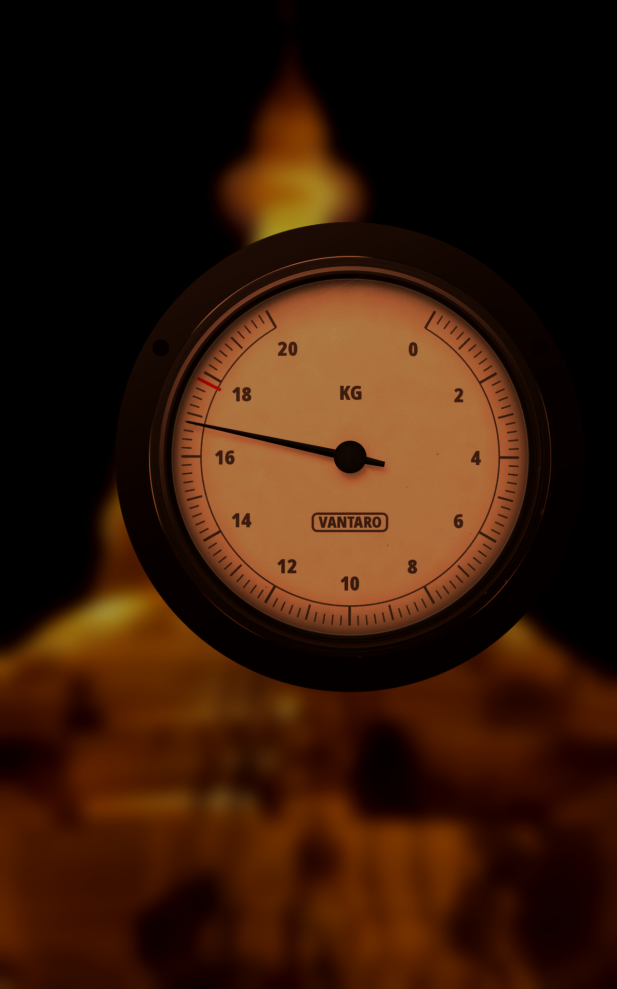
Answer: 16.8 kg
